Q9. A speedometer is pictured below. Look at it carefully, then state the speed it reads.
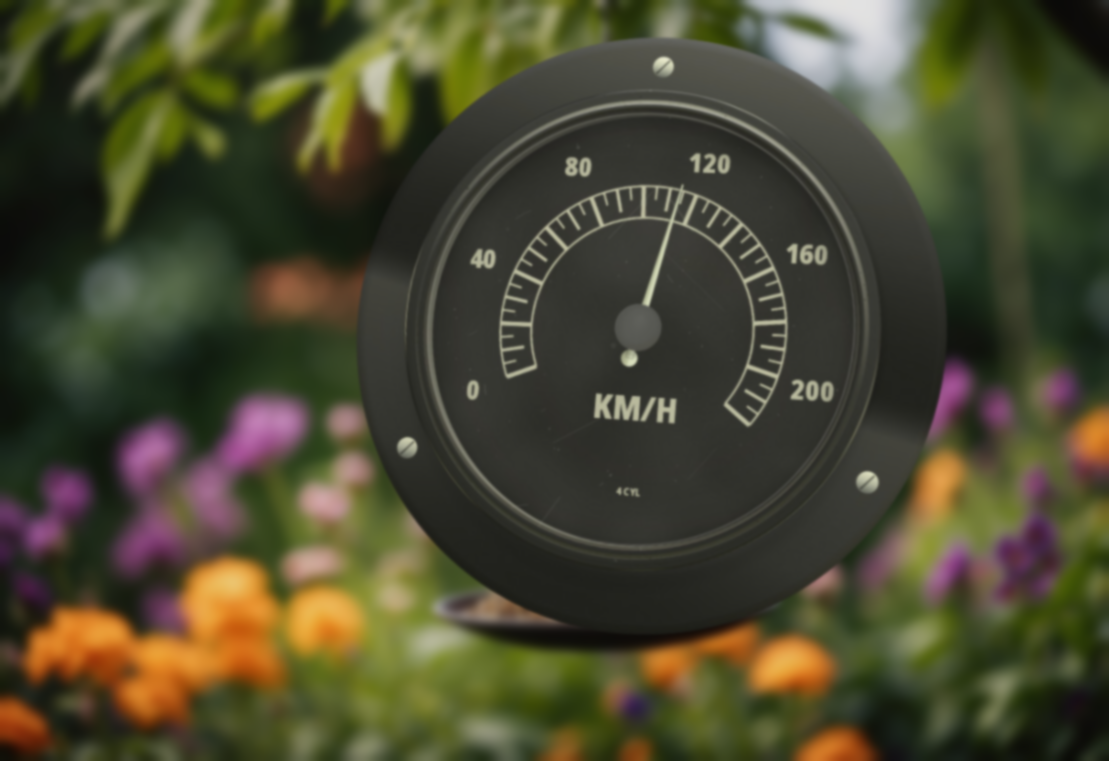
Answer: 115 km/h
